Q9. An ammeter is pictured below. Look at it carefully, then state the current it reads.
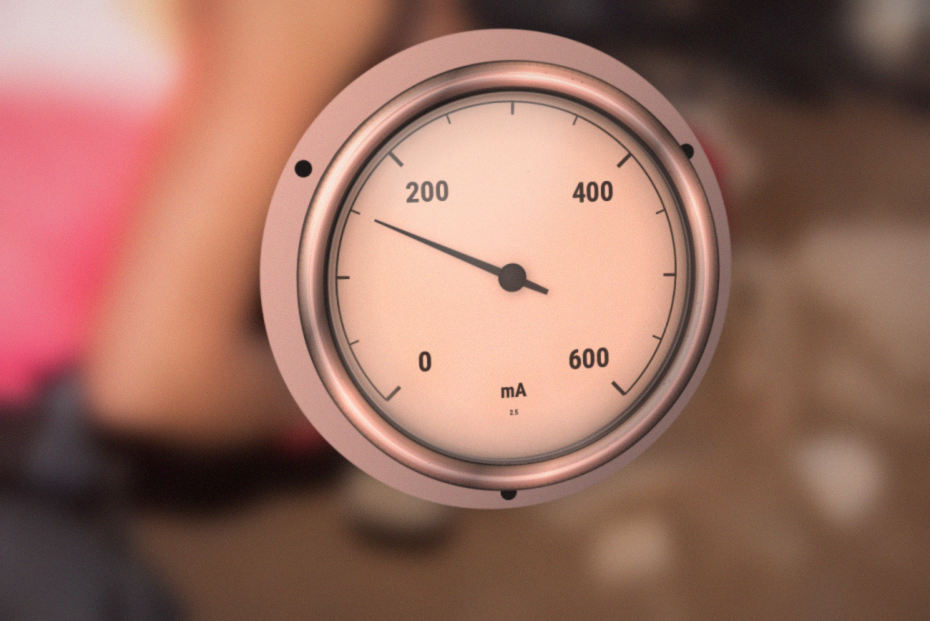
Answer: 150 mA
